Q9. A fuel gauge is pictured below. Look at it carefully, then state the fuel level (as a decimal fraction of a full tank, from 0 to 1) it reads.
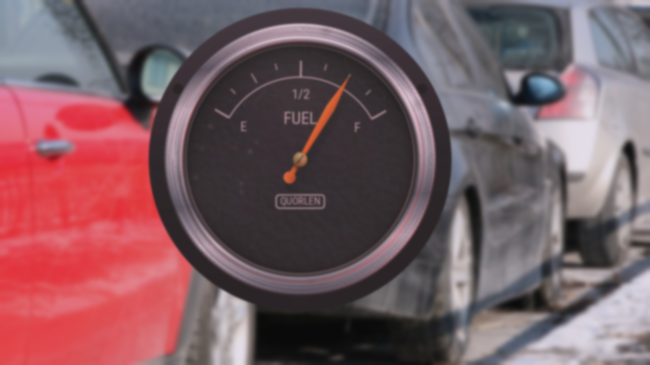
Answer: 0.75
